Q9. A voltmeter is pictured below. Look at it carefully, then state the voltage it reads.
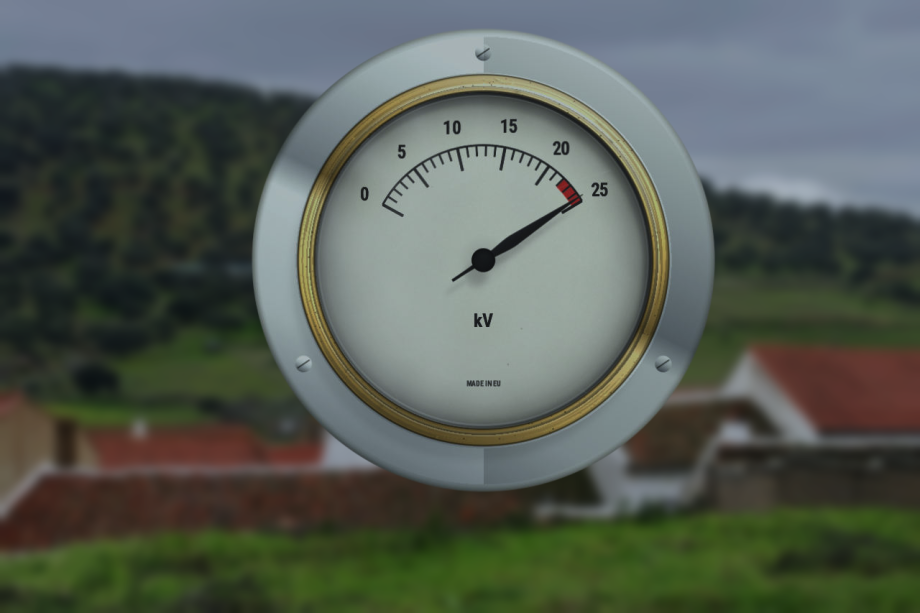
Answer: 24.5 kV
